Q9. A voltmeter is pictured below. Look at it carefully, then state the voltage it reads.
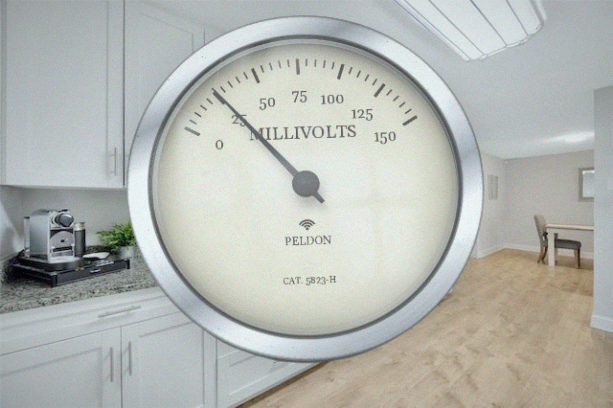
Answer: 25 mV
